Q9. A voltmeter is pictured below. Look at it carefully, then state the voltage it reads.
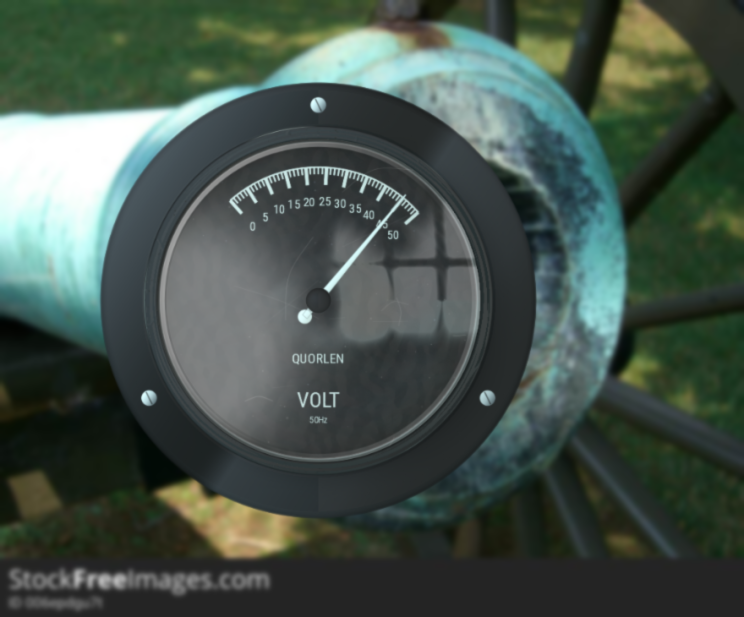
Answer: 45 V
